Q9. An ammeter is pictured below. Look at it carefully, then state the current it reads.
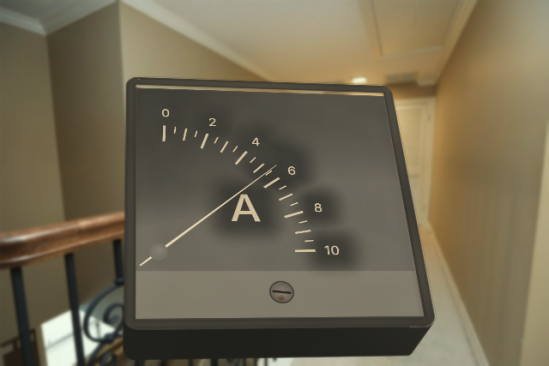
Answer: 5.5 A
